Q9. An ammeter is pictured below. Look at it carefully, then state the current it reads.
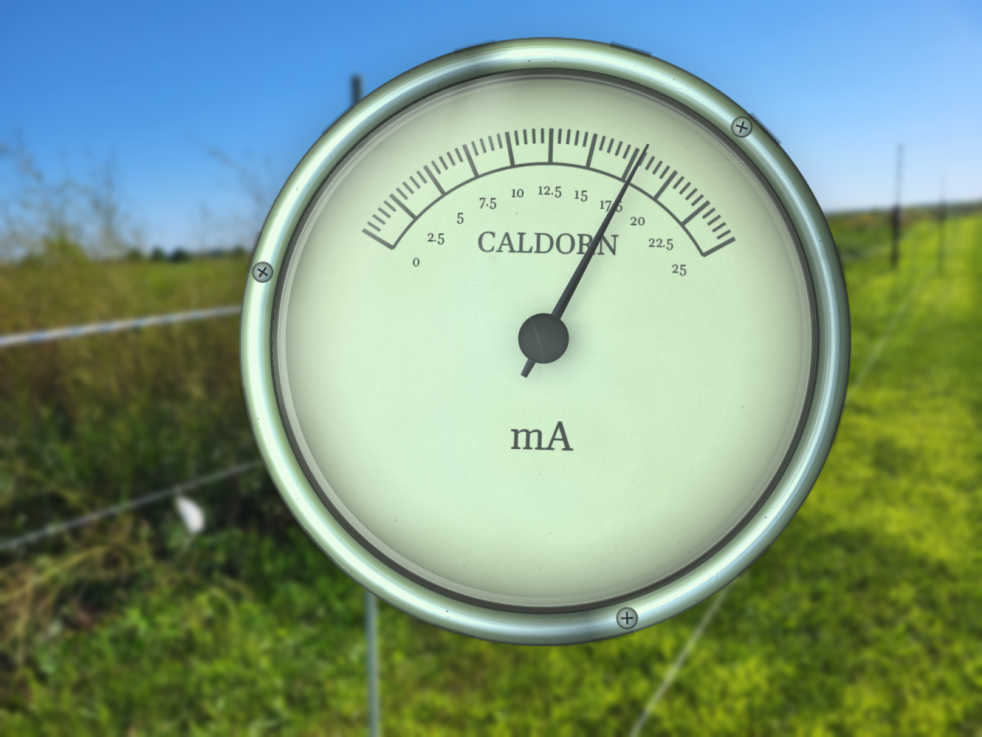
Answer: 18 mA
